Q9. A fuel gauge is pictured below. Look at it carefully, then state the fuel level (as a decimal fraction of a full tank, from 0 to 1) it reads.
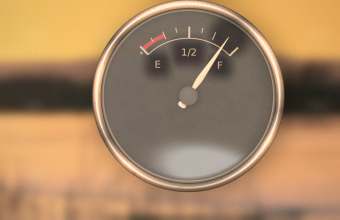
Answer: 0.875
